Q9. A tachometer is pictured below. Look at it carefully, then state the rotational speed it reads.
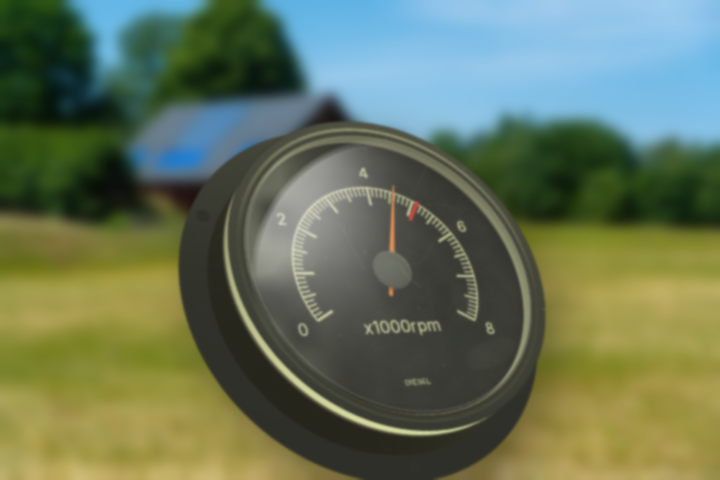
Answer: 4500 rpm
